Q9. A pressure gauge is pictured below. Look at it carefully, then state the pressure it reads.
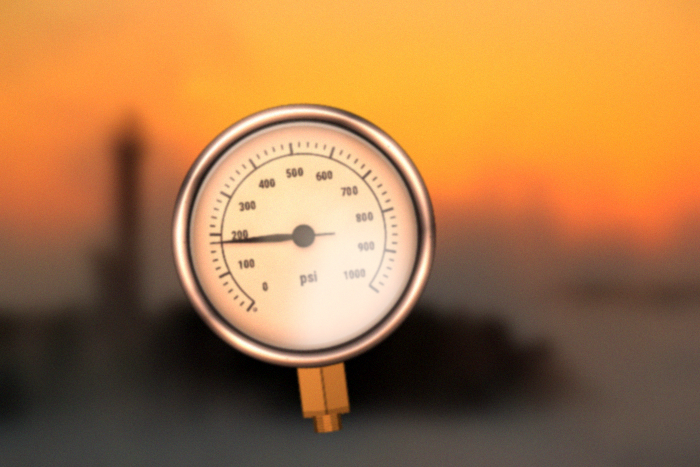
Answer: 180 psi
